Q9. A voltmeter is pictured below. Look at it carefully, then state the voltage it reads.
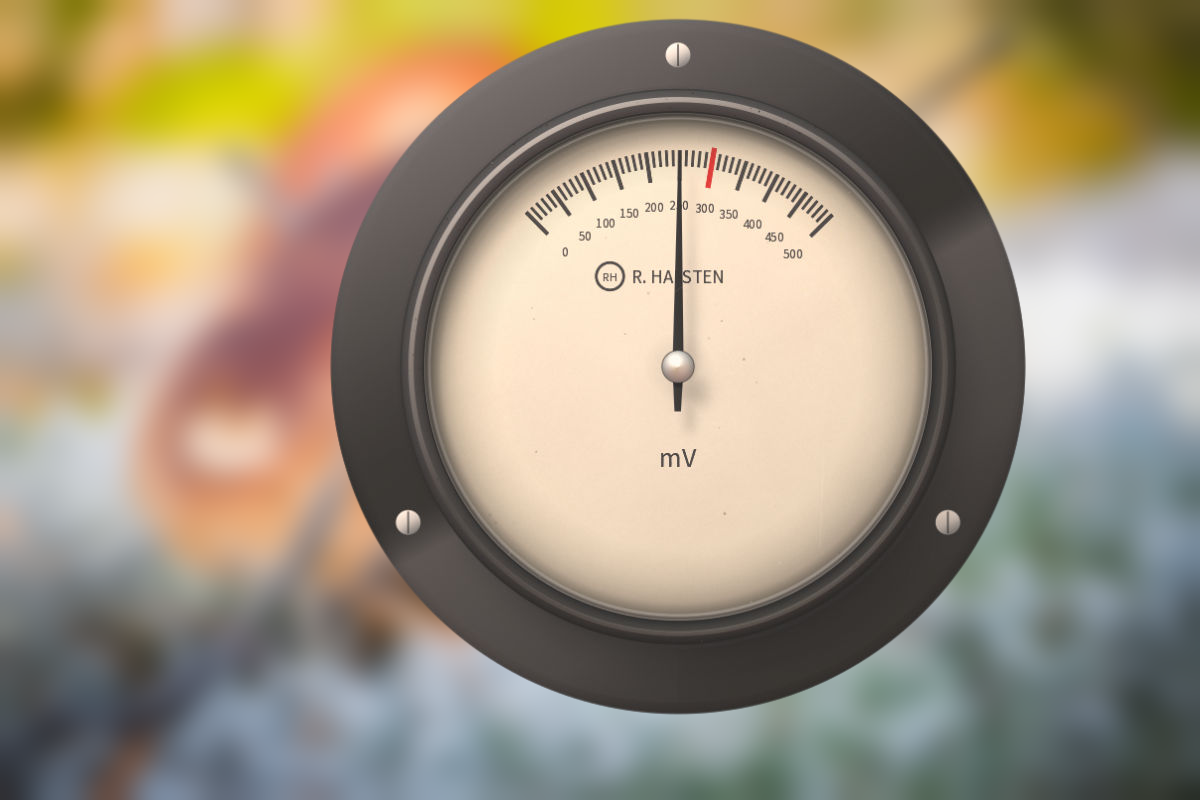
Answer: 250 mV
